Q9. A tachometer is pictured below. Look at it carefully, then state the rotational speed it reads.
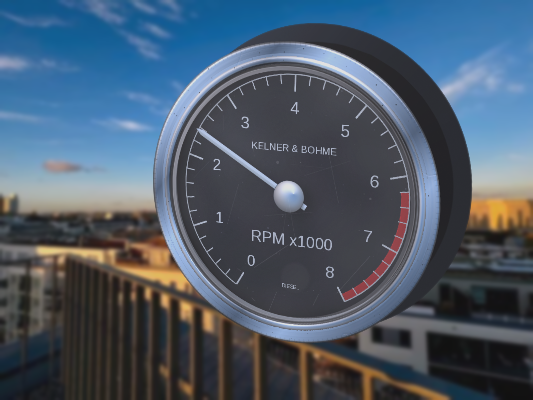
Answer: 2400 rpm
